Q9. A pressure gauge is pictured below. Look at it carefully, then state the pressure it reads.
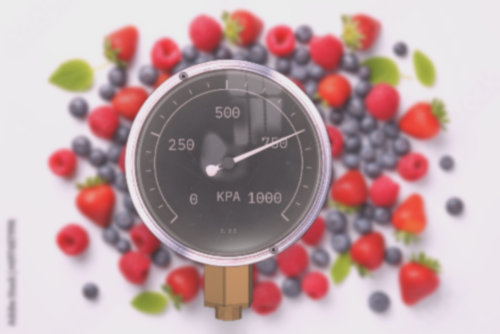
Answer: 750 kPa
